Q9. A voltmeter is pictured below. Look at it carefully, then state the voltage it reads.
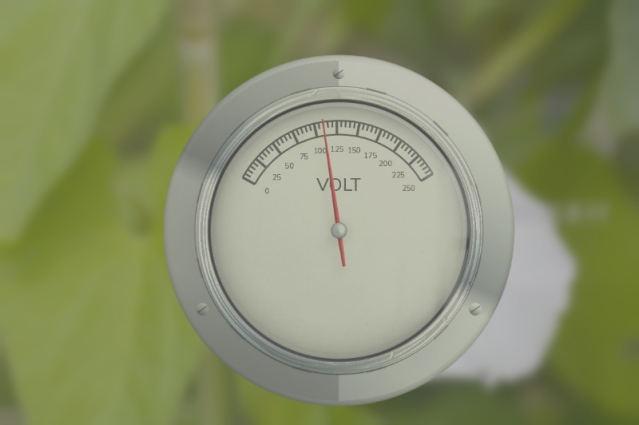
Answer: 110 V
